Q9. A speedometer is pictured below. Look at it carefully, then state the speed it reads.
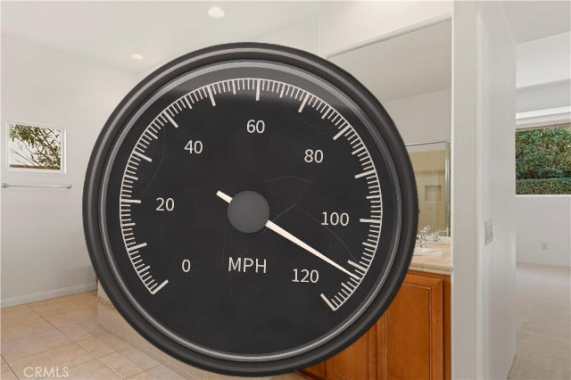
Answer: 112 mph
